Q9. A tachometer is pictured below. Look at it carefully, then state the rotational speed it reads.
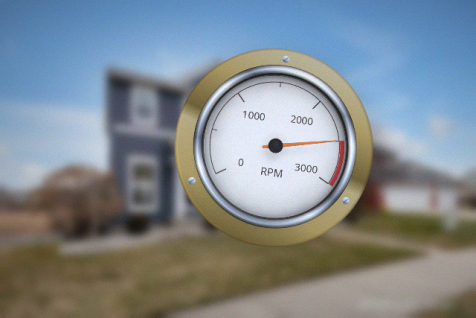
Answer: 2500 rpm
